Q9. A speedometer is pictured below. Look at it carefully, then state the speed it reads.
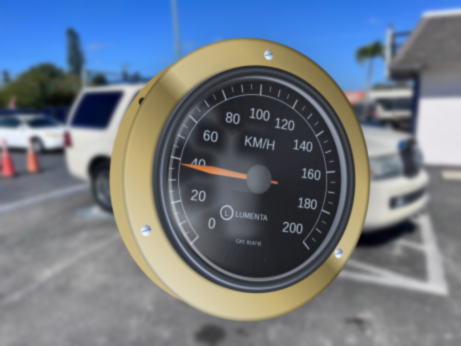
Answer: 37.5 km/h
